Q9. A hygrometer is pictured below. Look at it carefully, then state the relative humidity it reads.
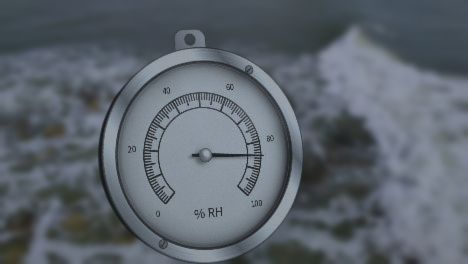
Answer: 85 %
